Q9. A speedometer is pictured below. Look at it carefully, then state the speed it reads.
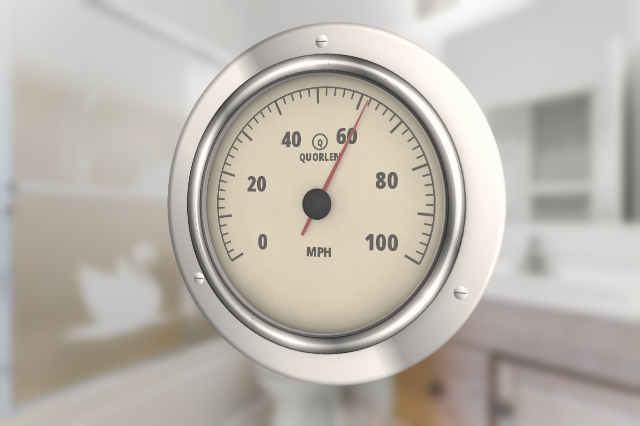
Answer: 62 mph
